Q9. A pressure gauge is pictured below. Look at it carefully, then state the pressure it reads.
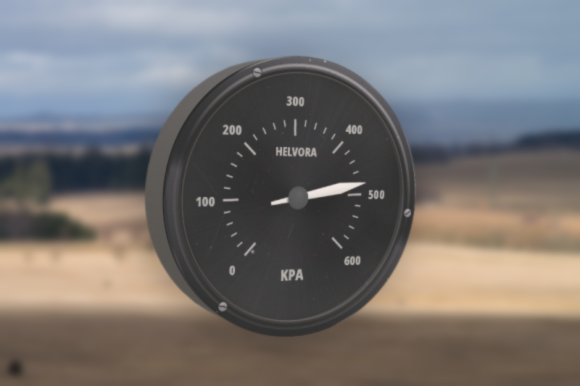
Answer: 480 kPa
